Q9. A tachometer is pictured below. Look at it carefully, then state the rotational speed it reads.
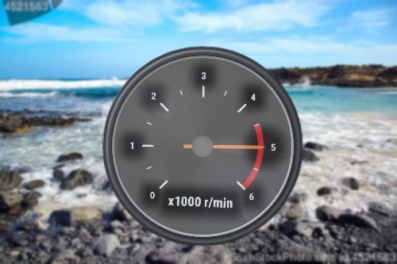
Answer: 5000 rpm
